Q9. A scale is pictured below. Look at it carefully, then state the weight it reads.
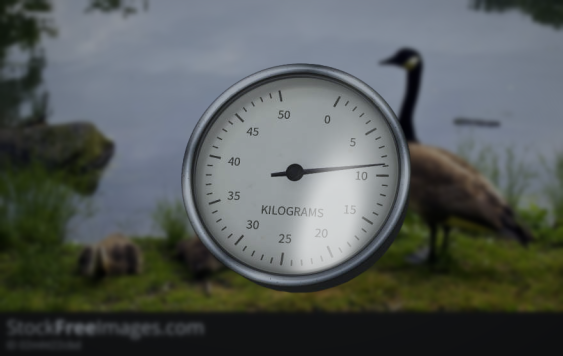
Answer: 9 kg
